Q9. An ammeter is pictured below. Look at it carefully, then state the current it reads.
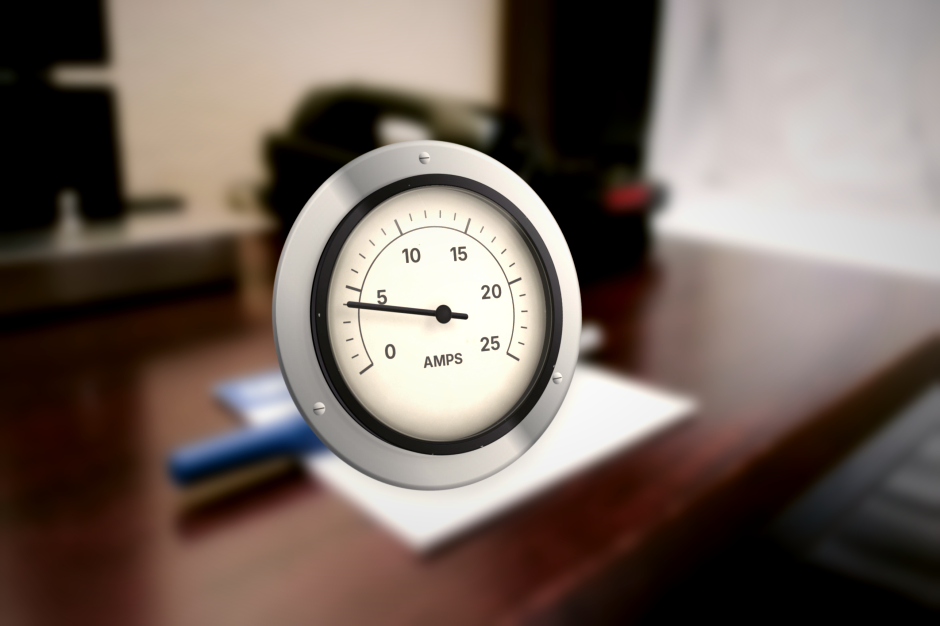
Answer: 4 A
